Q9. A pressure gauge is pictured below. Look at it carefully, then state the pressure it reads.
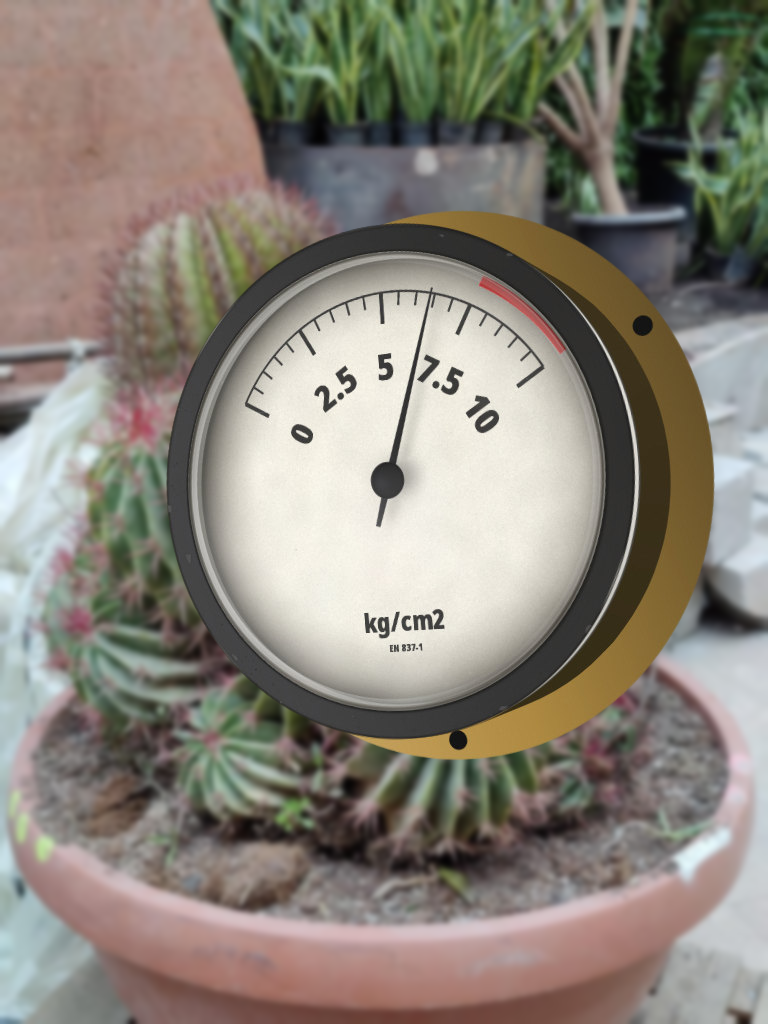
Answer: 6.5 kg/cm²
